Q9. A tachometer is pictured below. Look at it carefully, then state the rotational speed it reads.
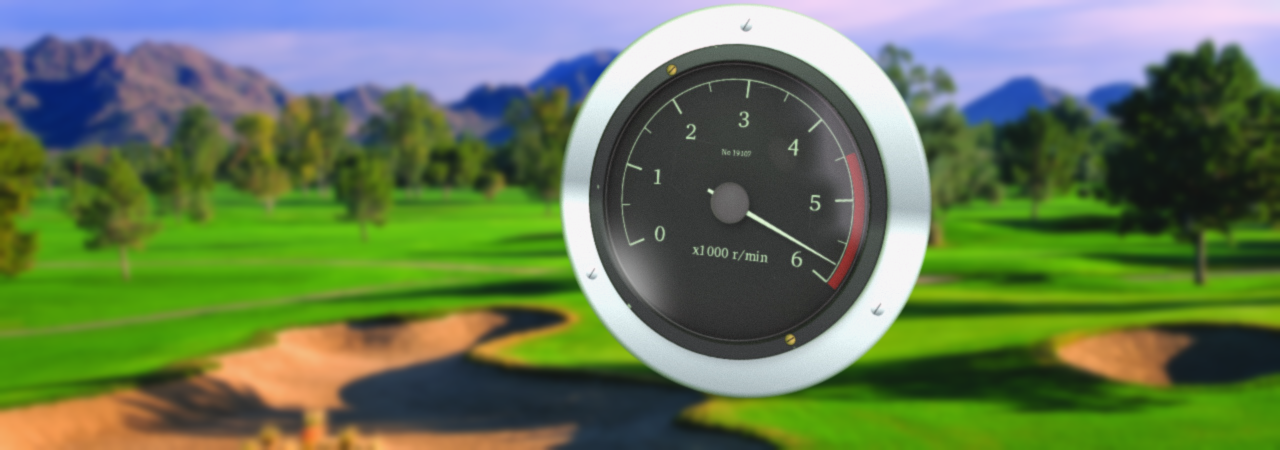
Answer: 5750 rpm
